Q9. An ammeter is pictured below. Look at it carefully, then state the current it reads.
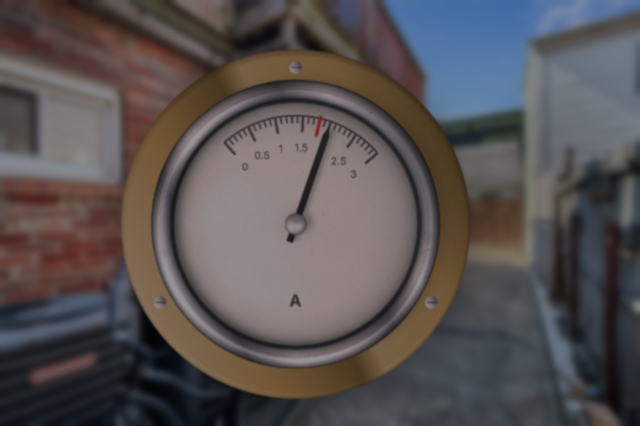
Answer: 2 A
